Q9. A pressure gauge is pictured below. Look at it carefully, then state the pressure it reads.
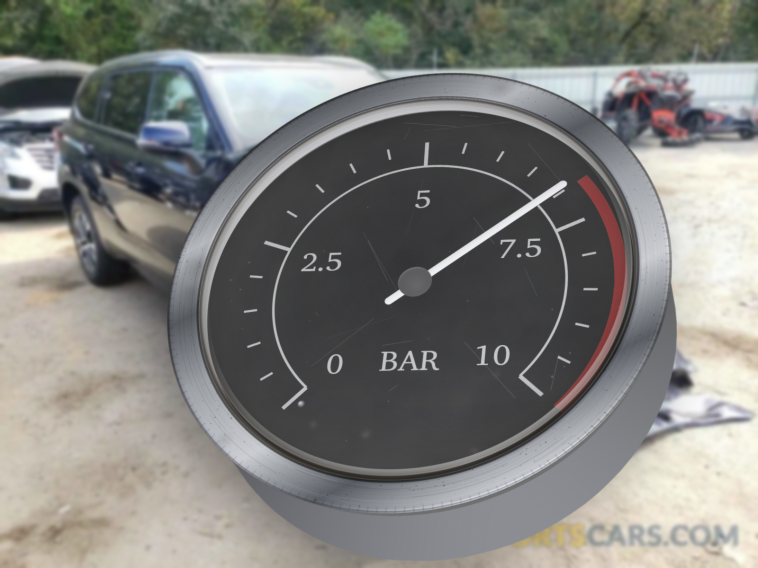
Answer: 7 bar
